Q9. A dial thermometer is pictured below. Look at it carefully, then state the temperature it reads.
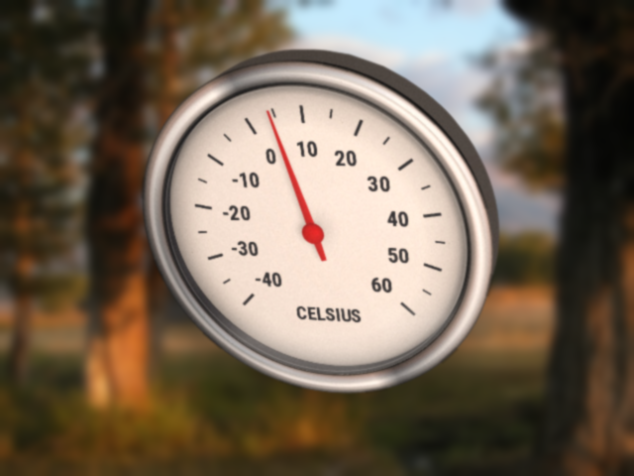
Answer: 5 °C
